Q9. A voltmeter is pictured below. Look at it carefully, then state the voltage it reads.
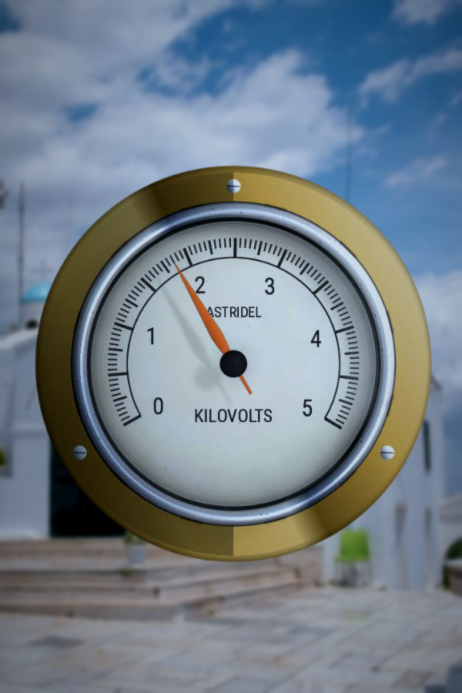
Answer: 1.85 kV
